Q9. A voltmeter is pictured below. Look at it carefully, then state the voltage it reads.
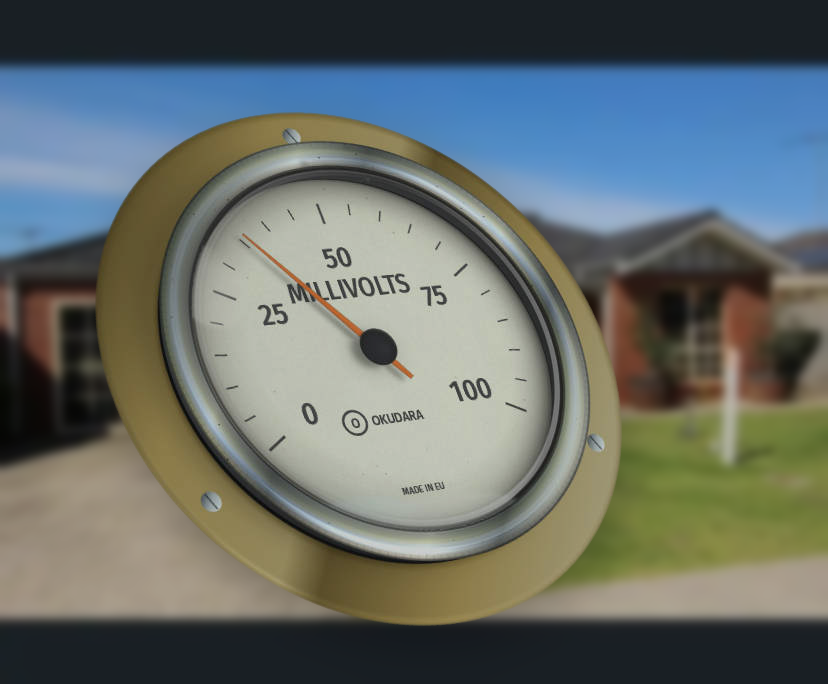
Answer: 35 mV
